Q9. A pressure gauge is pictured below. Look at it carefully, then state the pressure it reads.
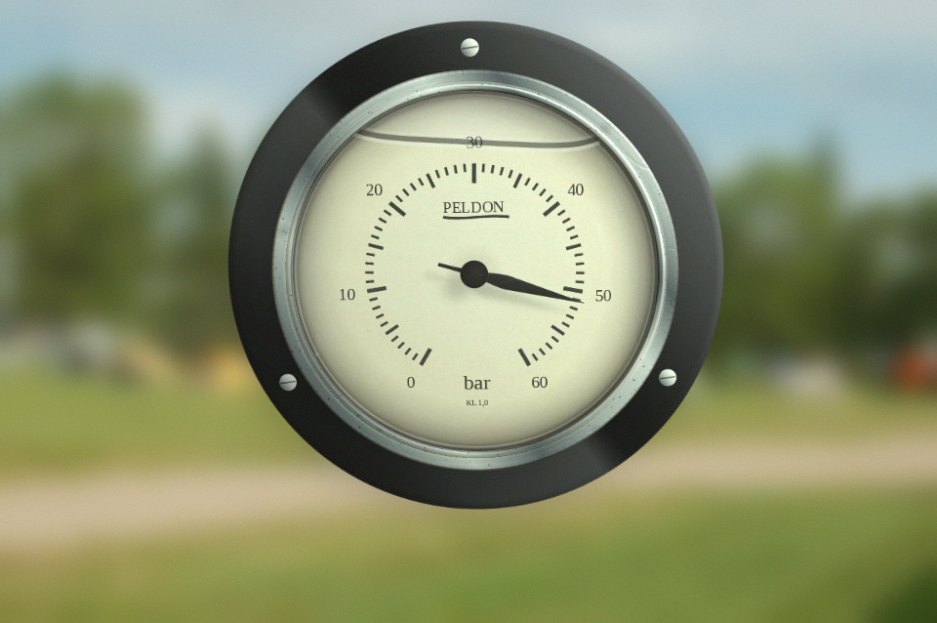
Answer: 51 bar
